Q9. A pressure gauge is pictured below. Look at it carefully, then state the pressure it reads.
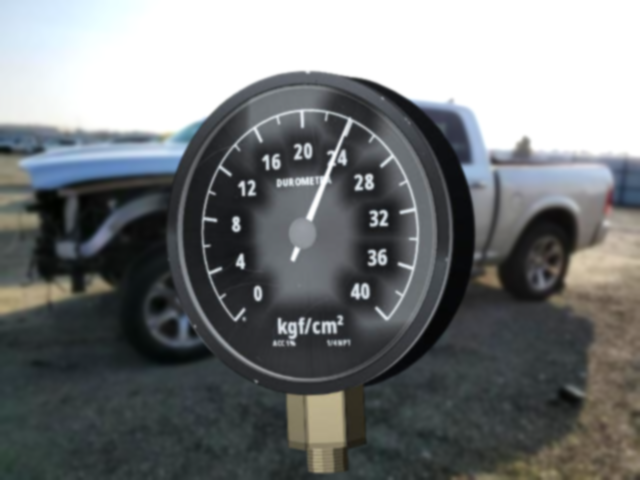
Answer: 24 kg/cm²
